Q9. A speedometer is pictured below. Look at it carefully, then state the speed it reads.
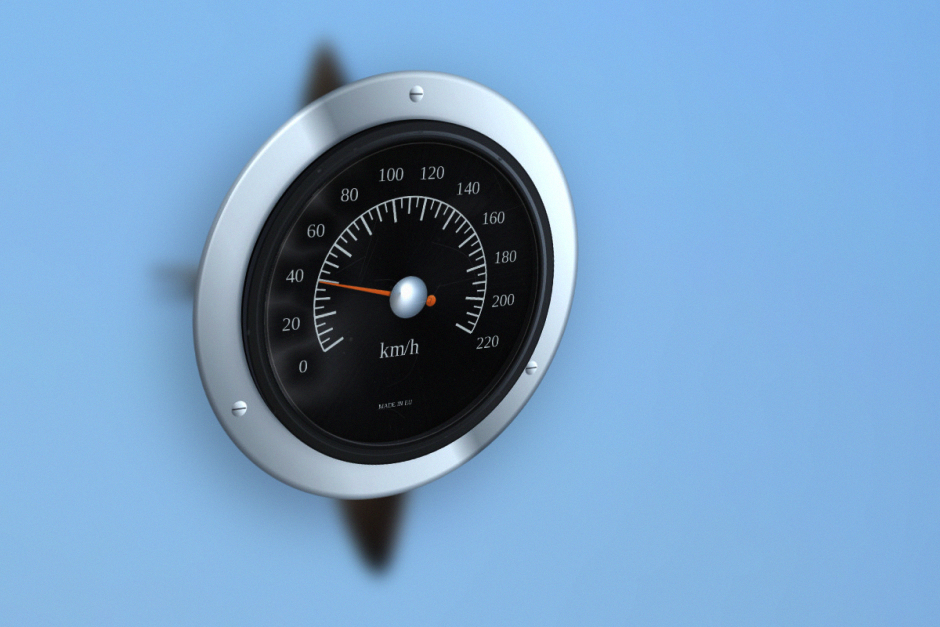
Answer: 40 km/h
